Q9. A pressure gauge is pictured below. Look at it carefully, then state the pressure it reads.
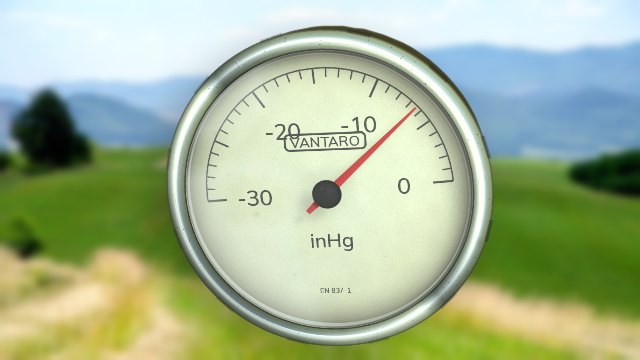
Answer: -6.5 inHg
